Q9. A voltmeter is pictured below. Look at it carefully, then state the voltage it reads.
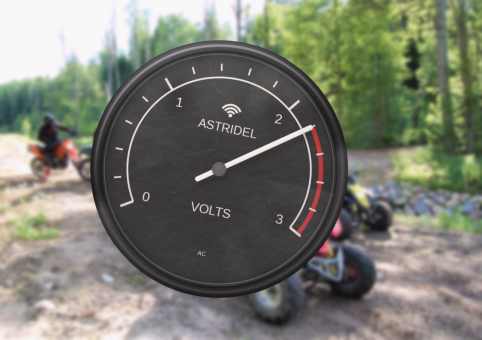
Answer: 2.2 V
